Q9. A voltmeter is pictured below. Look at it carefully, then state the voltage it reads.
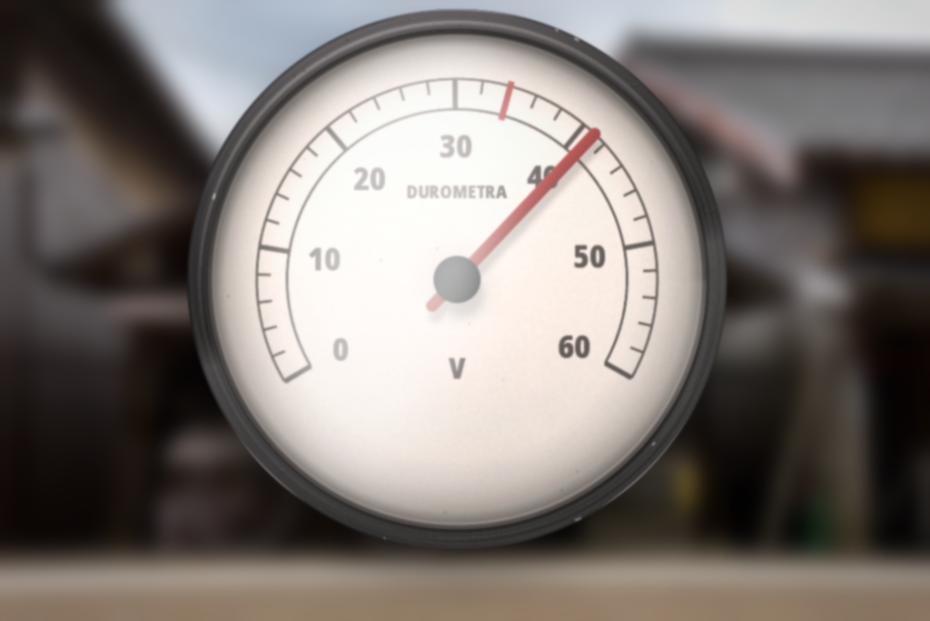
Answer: 41 V
